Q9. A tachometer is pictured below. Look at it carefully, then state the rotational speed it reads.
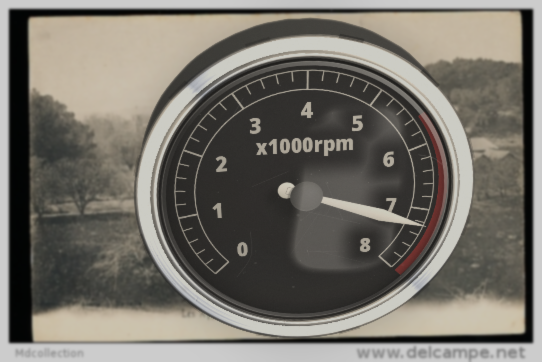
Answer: 7200 rpm
